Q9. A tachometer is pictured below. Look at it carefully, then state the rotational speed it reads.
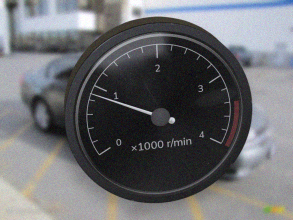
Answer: 900 rpm
